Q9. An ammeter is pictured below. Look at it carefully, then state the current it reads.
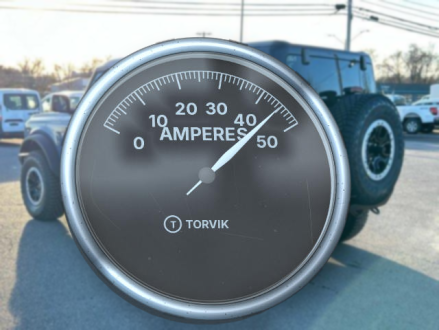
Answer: 45 A
